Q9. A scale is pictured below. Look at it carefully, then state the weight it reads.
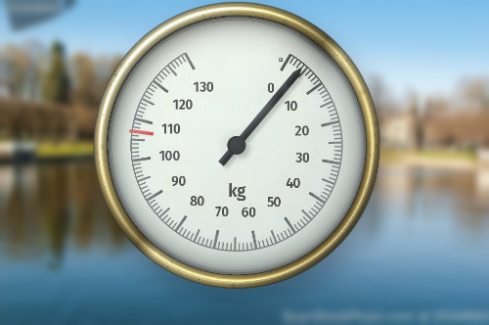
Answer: 4 kg
